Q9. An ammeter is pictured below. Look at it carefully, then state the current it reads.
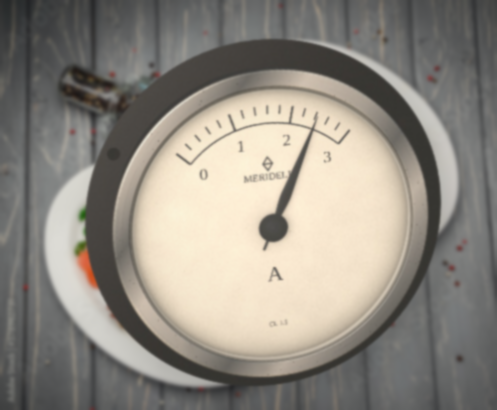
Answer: 2.4 A
